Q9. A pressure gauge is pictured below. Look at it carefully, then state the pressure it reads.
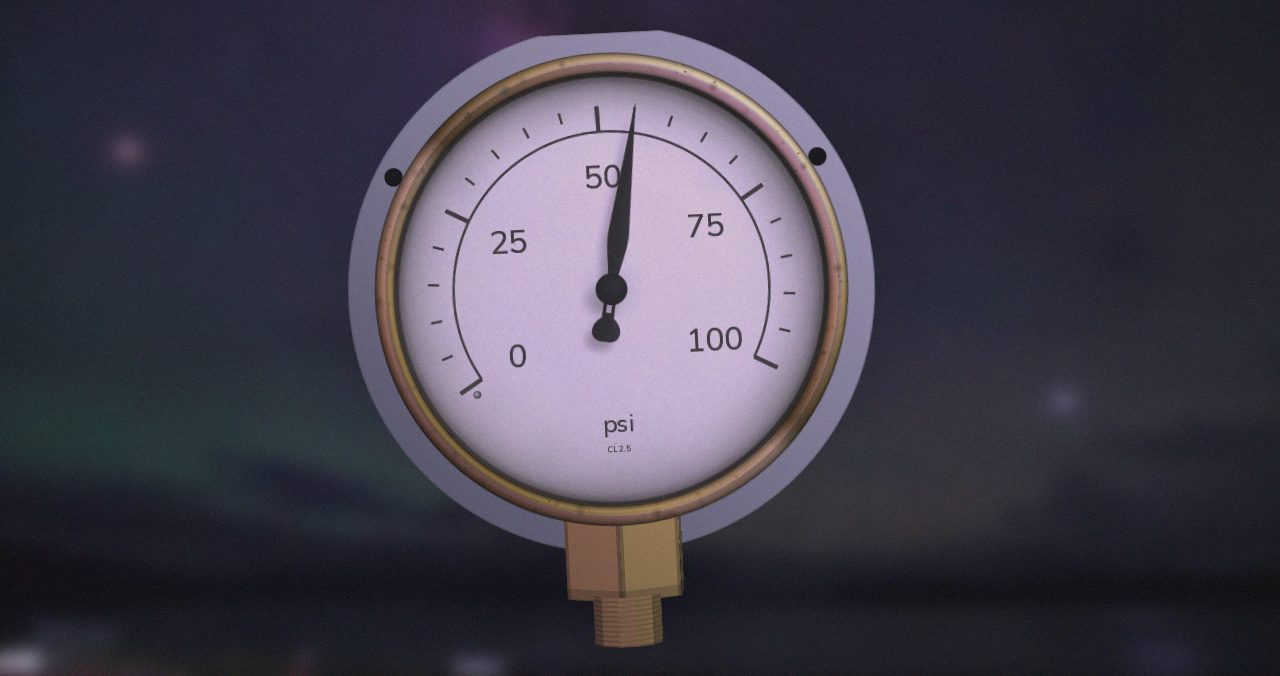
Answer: 55 psi
